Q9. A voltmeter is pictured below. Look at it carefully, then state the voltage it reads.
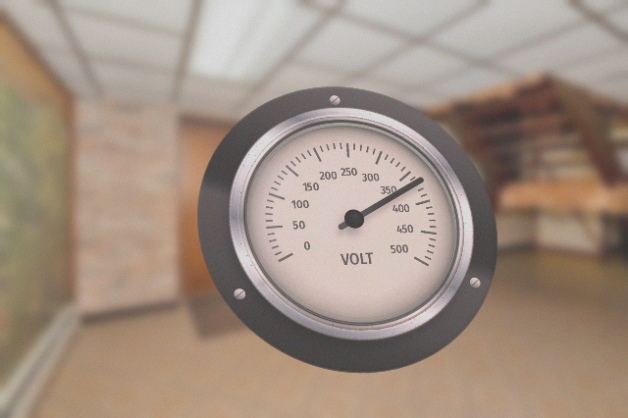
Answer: 370 V
